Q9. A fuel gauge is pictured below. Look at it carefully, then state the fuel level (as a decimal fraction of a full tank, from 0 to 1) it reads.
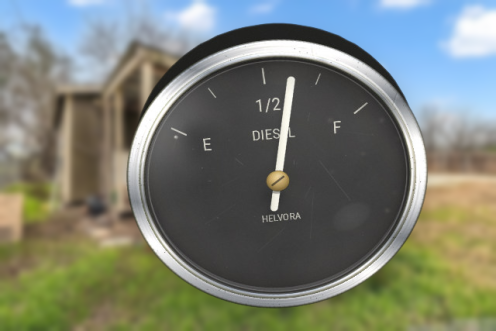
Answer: 0.625
